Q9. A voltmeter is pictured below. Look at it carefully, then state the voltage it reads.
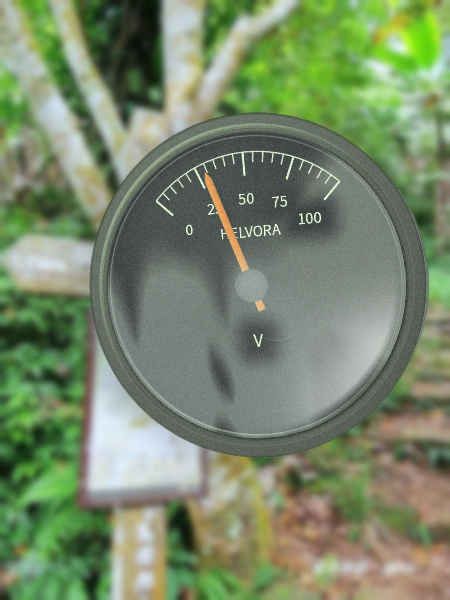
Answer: 30 V
